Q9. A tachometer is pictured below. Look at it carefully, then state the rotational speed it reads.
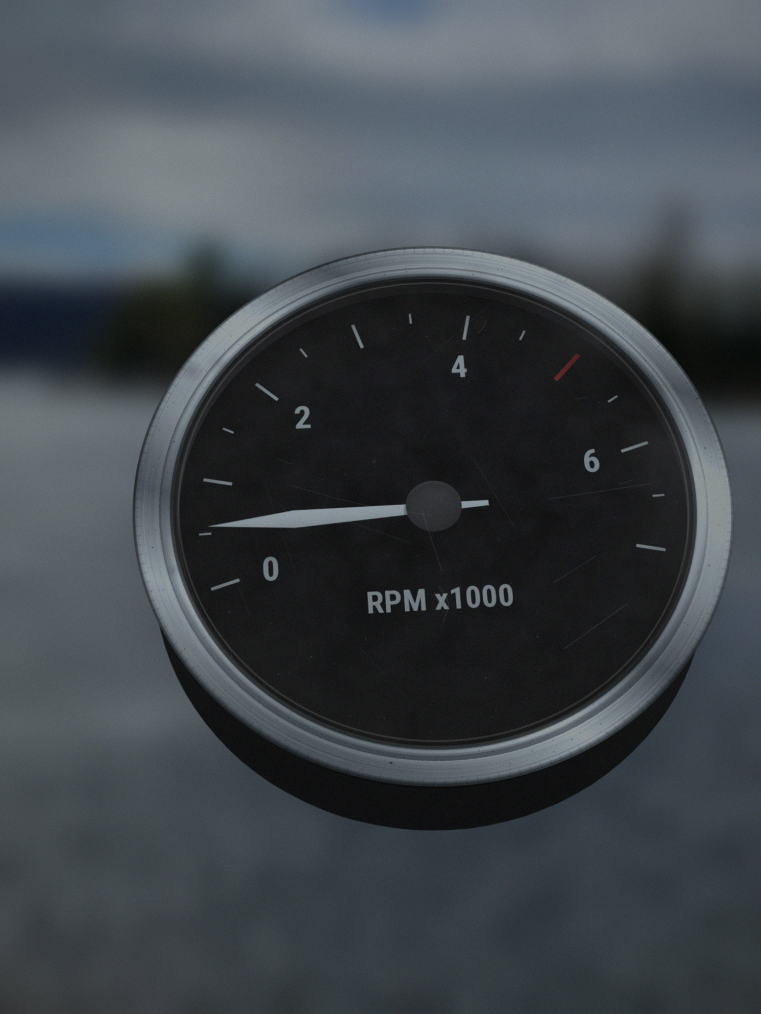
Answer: 500 rpm
